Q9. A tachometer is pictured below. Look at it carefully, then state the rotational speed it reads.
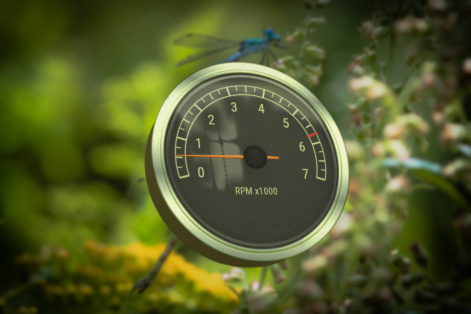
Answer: 500 rpm
